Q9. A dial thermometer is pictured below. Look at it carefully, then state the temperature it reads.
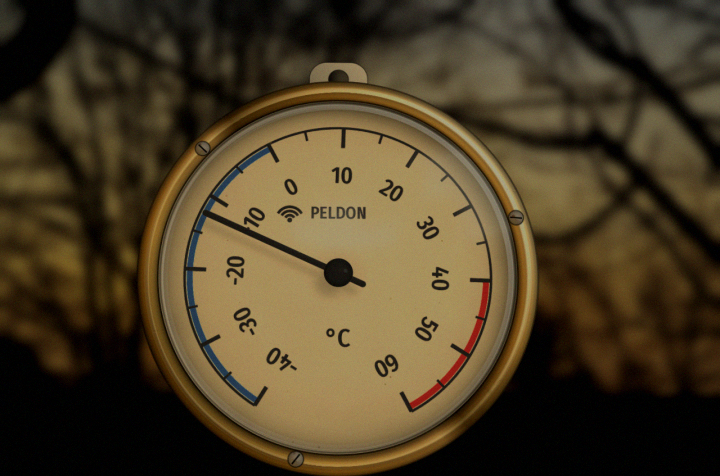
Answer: -12.5 °C
